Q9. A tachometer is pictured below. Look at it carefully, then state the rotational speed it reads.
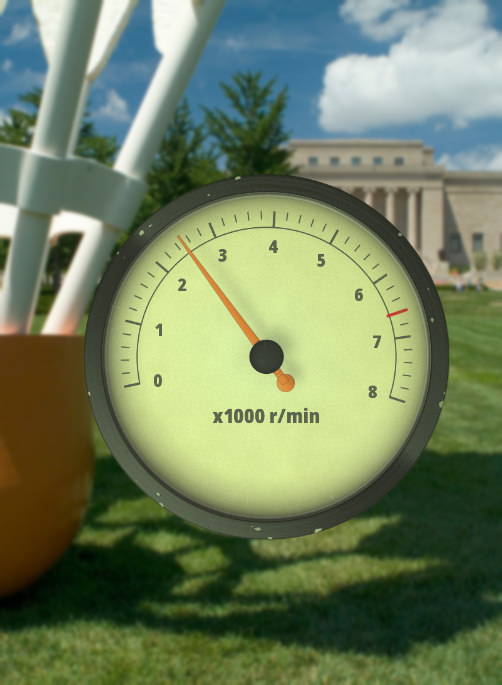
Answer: 2500 rpm
